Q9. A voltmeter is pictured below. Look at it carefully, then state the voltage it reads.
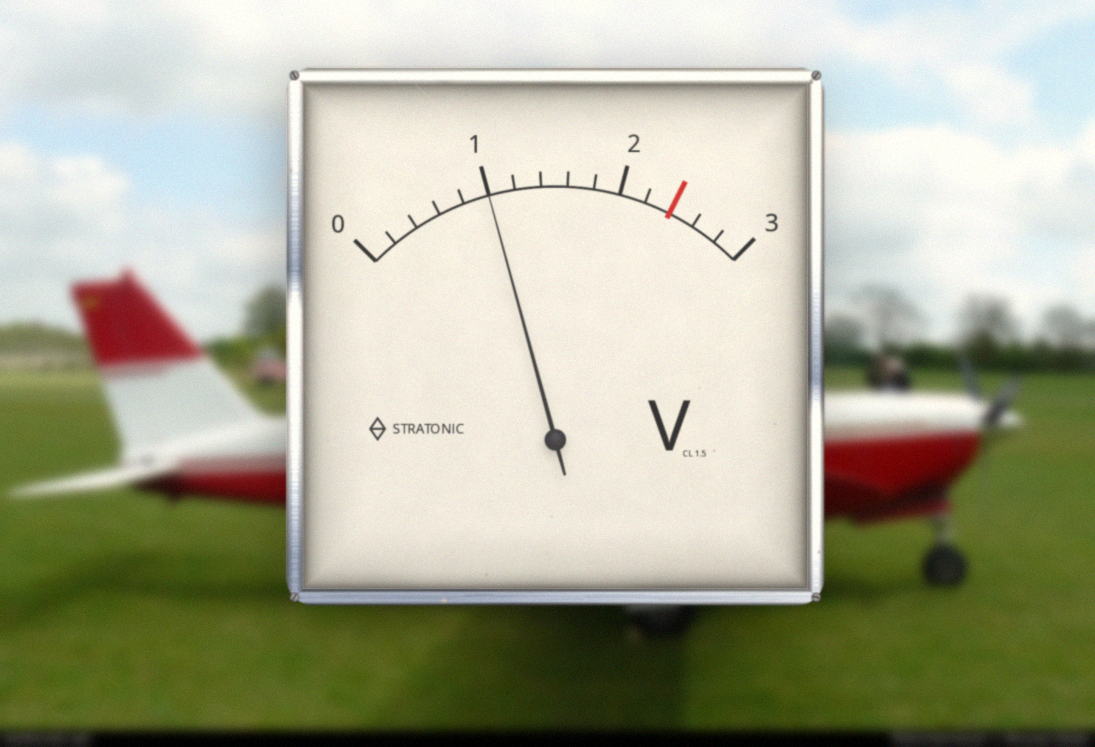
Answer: 1 V
